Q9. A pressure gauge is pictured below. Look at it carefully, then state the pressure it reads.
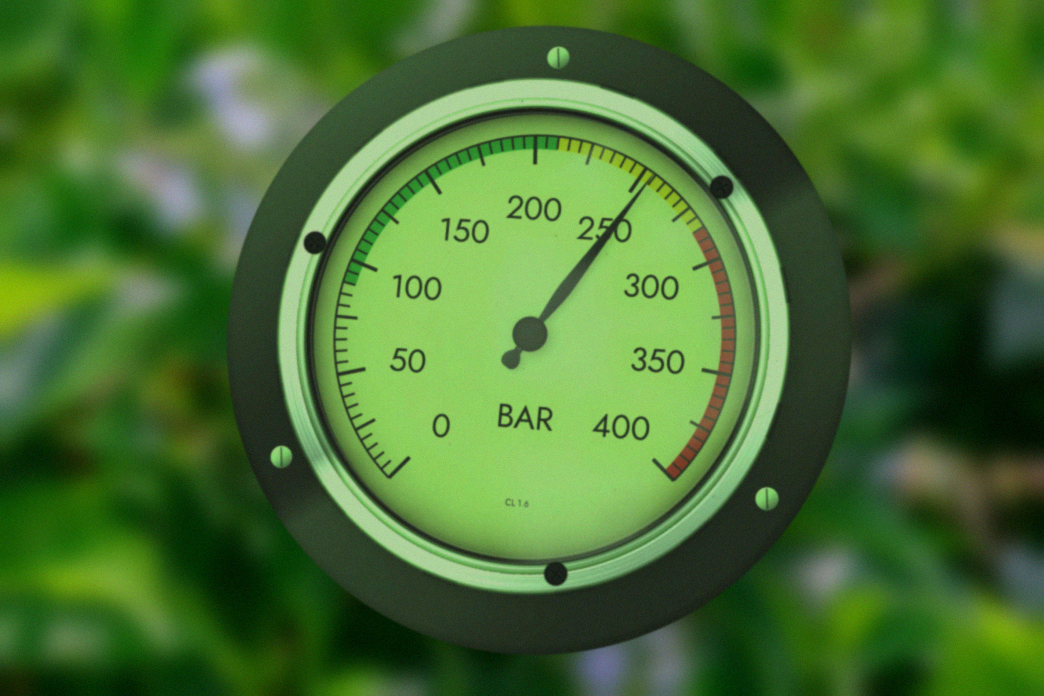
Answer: 255 bar
